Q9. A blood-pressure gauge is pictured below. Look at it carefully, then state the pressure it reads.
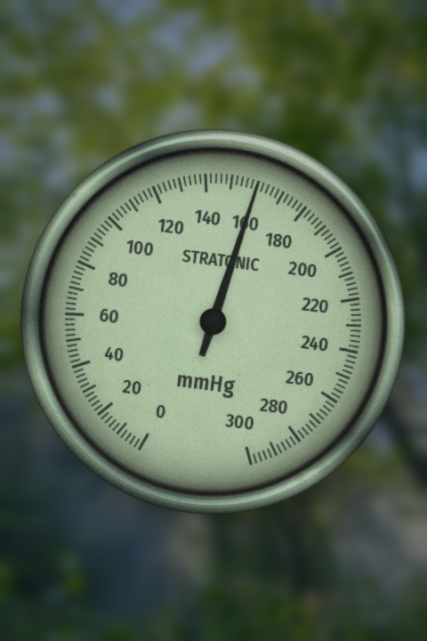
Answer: 160 mmHg
